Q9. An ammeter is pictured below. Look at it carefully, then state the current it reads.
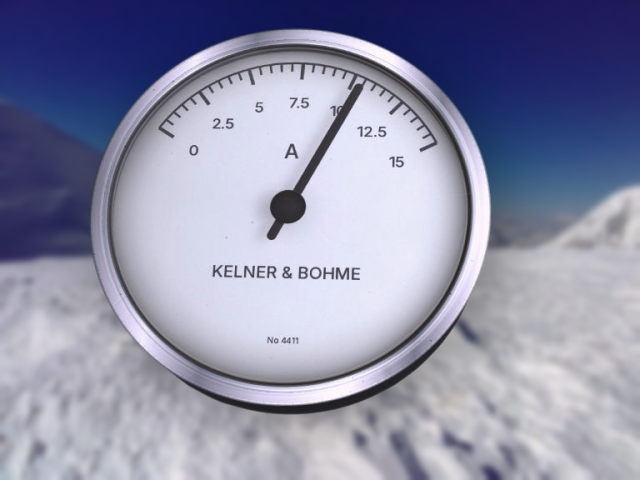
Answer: 10.5 A
